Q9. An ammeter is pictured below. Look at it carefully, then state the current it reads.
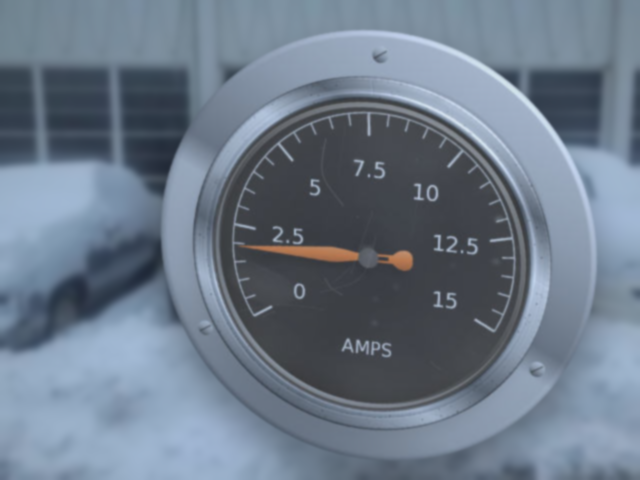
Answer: 2 A
